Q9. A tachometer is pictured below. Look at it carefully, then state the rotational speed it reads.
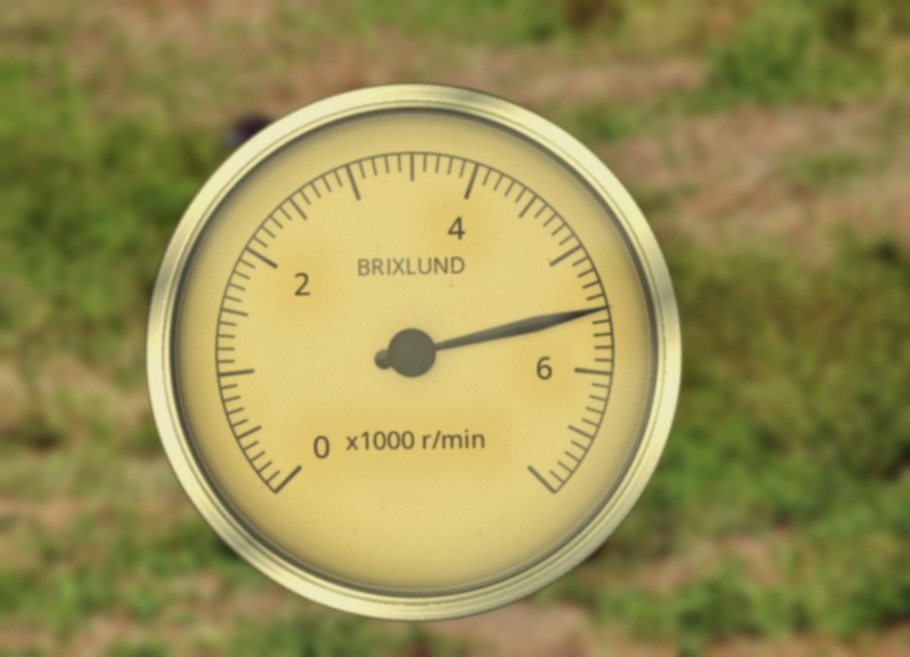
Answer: 5500 rpm
